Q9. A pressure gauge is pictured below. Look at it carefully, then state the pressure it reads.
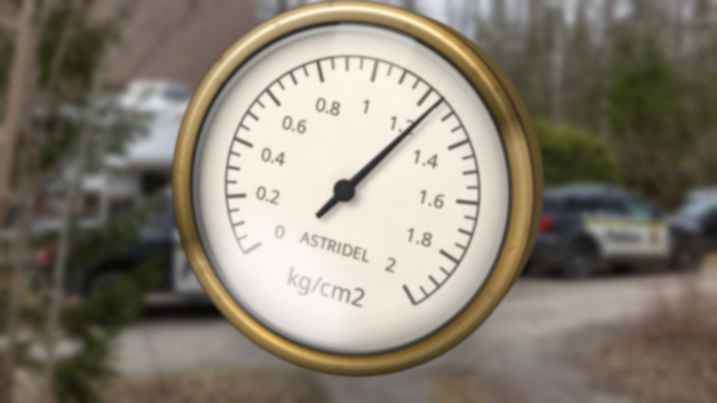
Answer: 1.25 kg/cm²
